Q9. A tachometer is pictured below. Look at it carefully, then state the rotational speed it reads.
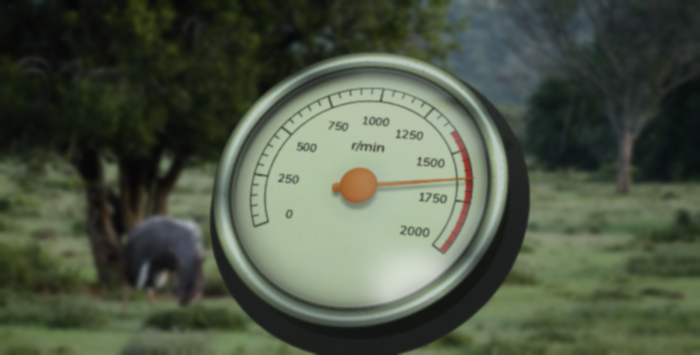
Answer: 1650 rpm
